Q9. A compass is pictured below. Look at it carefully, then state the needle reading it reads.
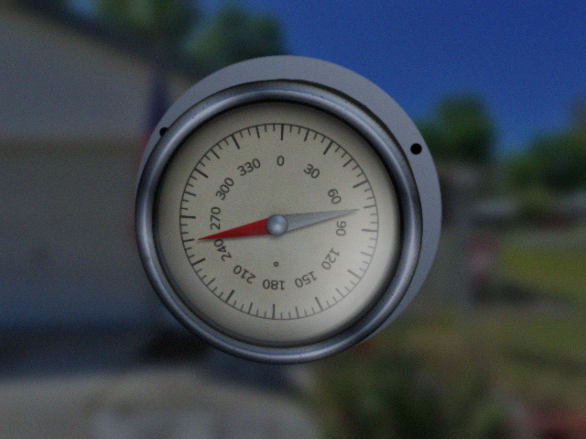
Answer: 255 °
